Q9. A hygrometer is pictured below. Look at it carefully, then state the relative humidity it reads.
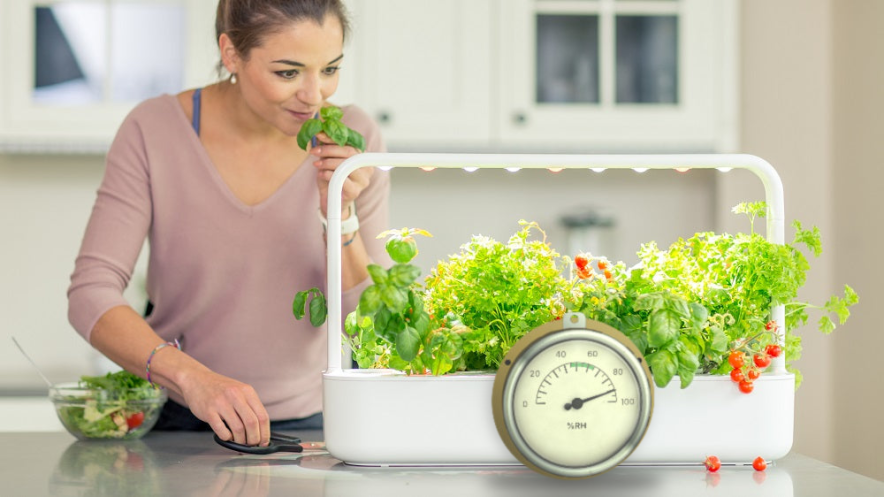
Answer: 90 %
